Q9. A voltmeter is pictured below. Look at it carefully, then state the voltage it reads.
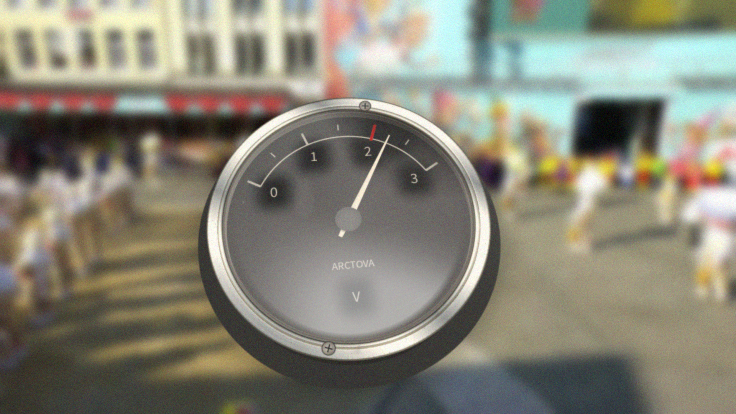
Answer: 2.25 V
